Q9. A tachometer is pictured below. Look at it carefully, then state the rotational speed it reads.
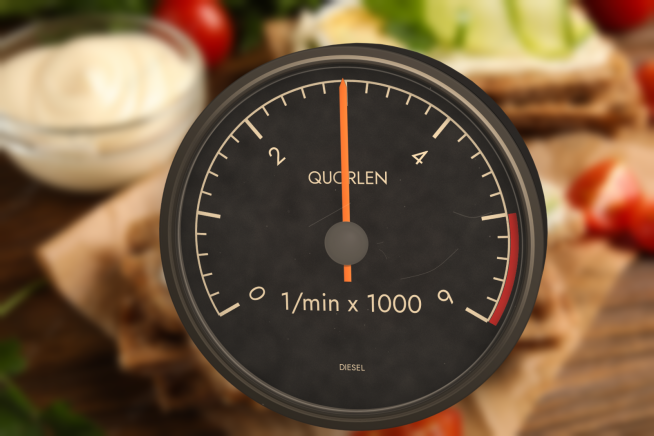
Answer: 3000 rpm
